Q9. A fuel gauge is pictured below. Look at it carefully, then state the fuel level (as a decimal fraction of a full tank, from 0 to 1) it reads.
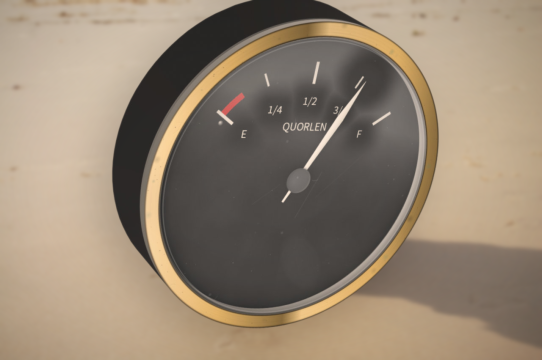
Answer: 0.75
